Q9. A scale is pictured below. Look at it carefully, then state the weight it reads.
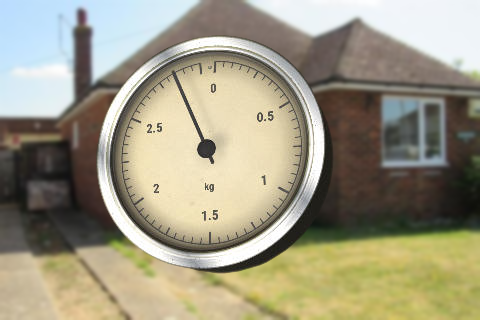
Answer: 2.85 kg
